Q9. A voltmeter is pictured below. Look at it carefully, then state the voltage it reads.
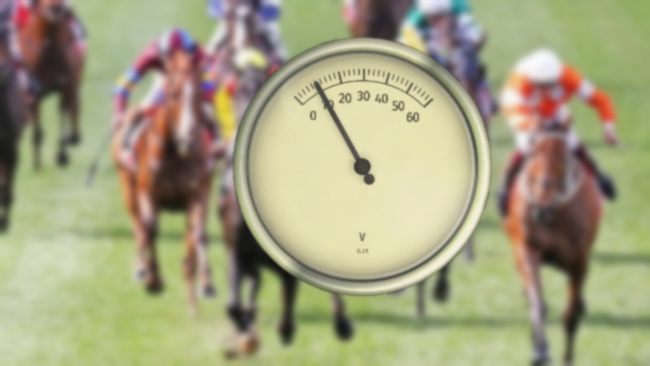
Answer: 10 V
